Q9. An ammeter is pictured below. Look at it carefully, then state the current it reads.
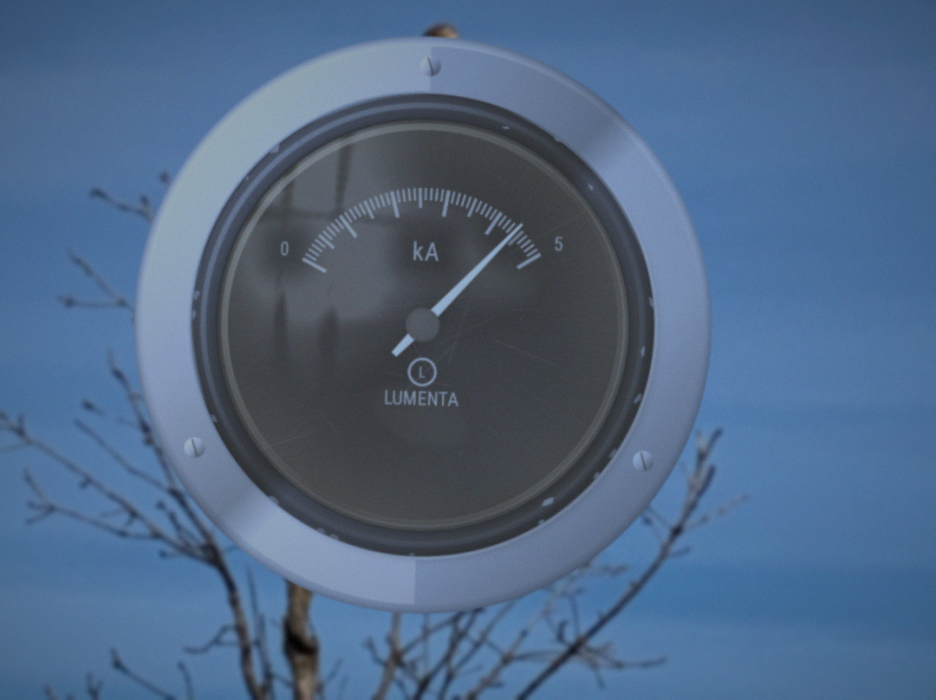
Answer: 4.4 kA
